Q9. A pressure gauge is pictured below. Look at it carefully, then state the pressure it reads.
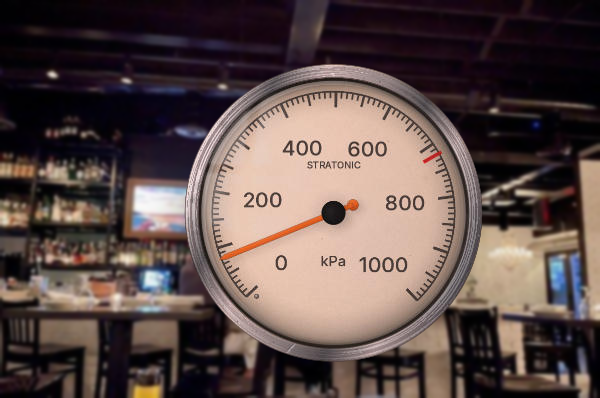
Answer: 80 kPa
